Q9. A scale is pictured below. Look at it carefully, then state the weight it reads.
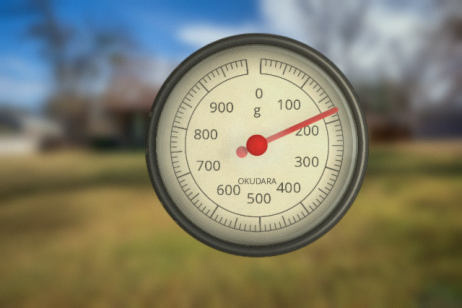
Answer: 180 g
